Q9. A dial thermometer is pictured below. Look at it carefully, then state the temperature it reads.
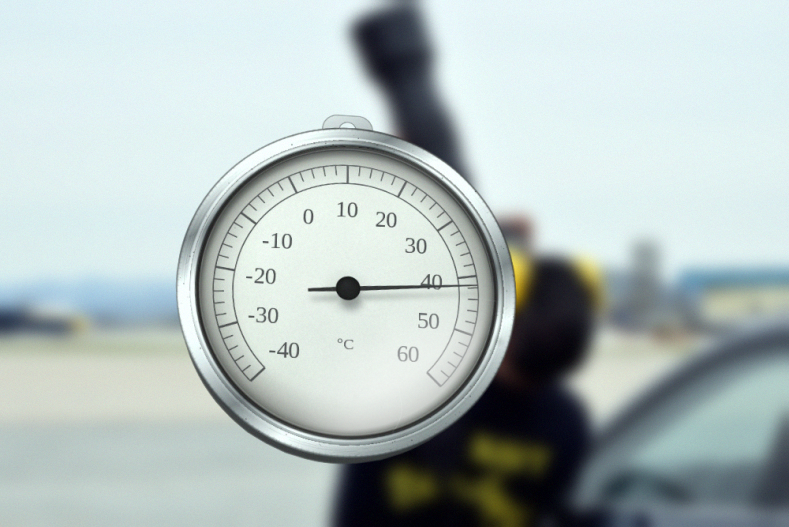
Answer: 42 °C
